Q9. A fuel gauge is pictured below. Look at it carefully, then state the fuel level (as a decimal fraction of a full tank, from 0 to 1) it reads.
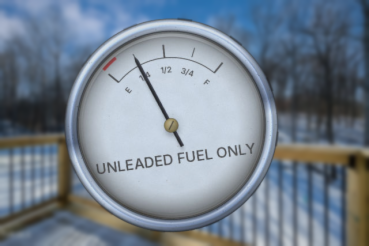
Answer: 0.25
